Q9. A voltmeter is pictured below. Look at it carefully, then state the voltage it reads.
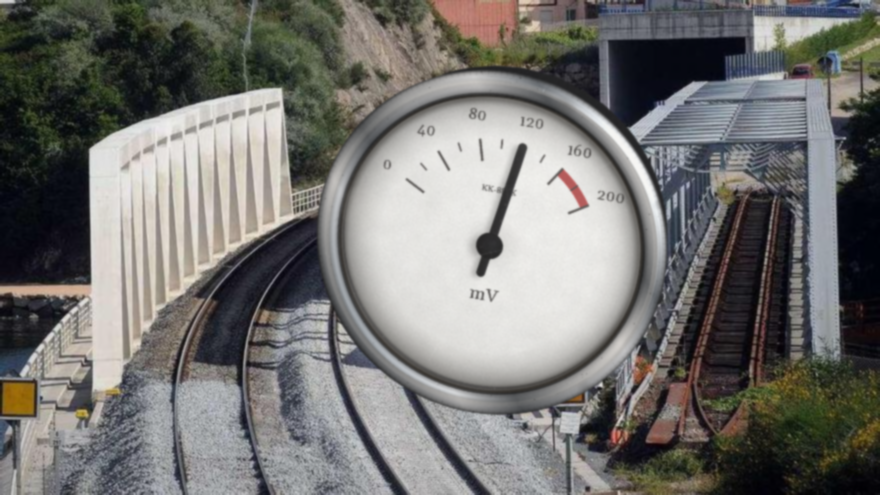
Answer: 120 mV
